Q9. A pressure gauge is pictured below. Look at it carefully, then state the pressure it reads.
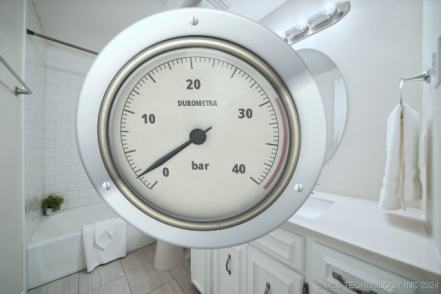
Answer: 2 bar
